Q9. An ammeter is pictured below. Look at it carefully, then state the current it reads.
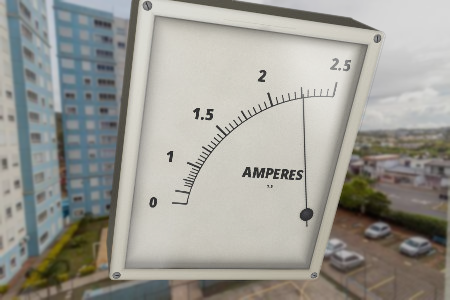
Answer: 2.25 A
